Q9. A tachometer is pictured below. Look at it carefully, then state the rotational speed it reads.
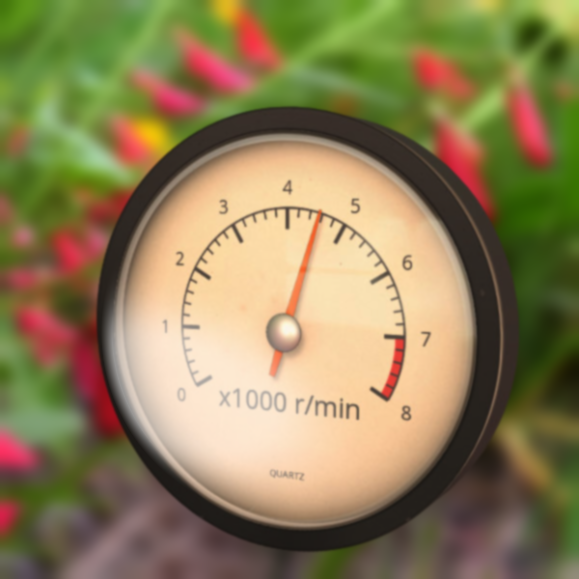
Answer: 4600 rpm
